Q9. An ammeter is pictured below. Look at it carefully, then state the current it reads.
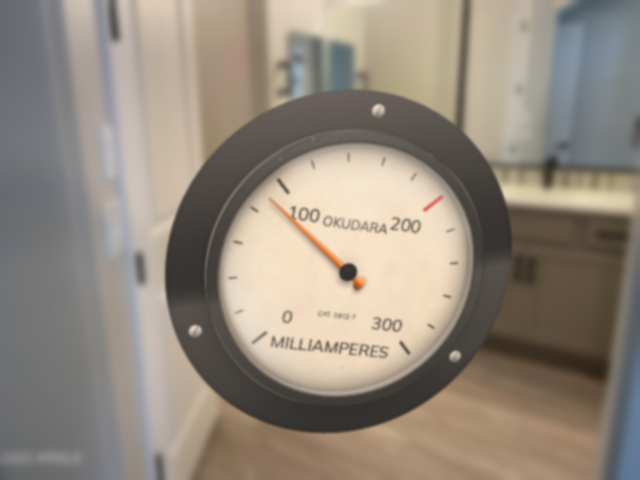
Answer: 90 mA
